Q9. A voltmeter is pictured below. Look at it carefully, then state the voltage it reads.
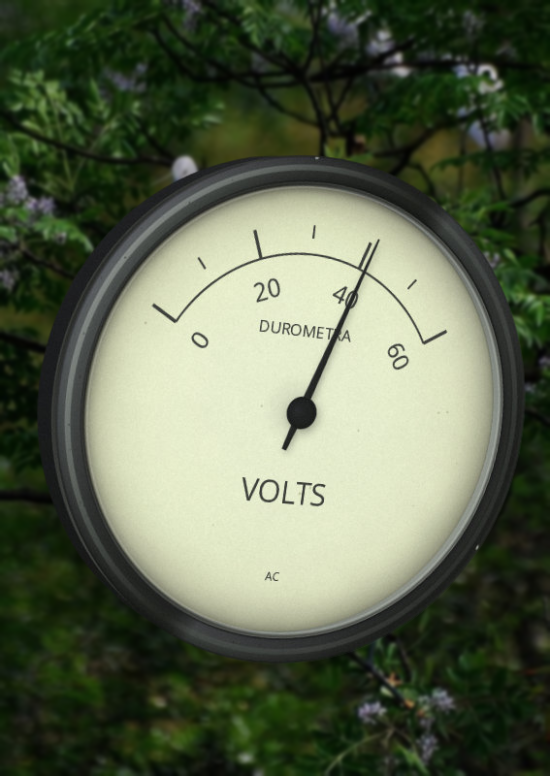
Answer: 40 V
